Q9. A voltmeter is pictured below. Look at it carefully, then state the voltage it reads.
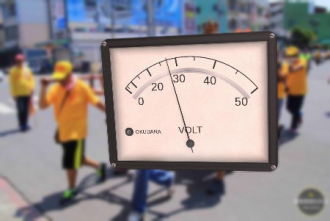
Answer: 27.5 V
